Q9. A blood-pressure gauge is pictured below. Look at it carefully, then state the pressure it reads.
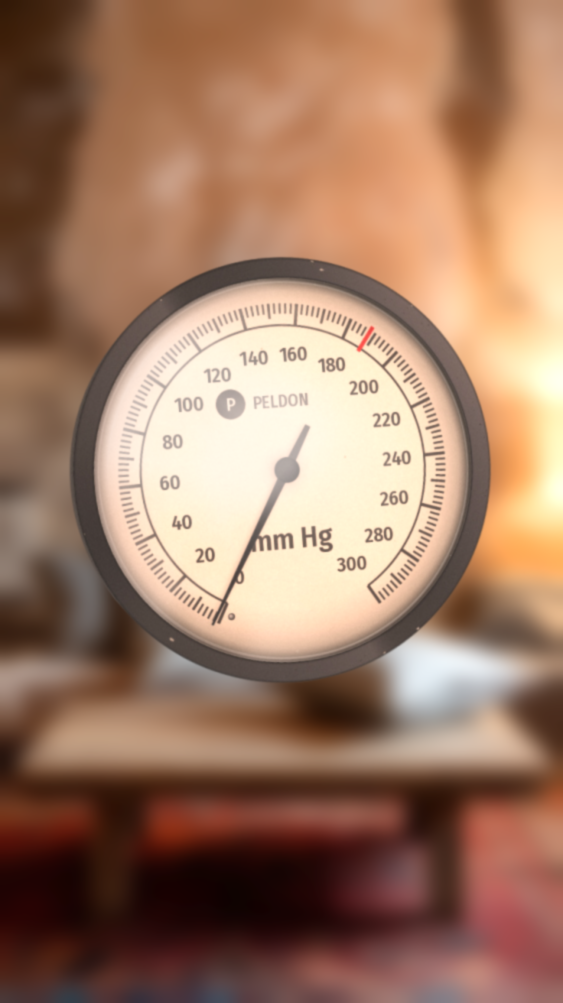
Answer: 2 mmHg
